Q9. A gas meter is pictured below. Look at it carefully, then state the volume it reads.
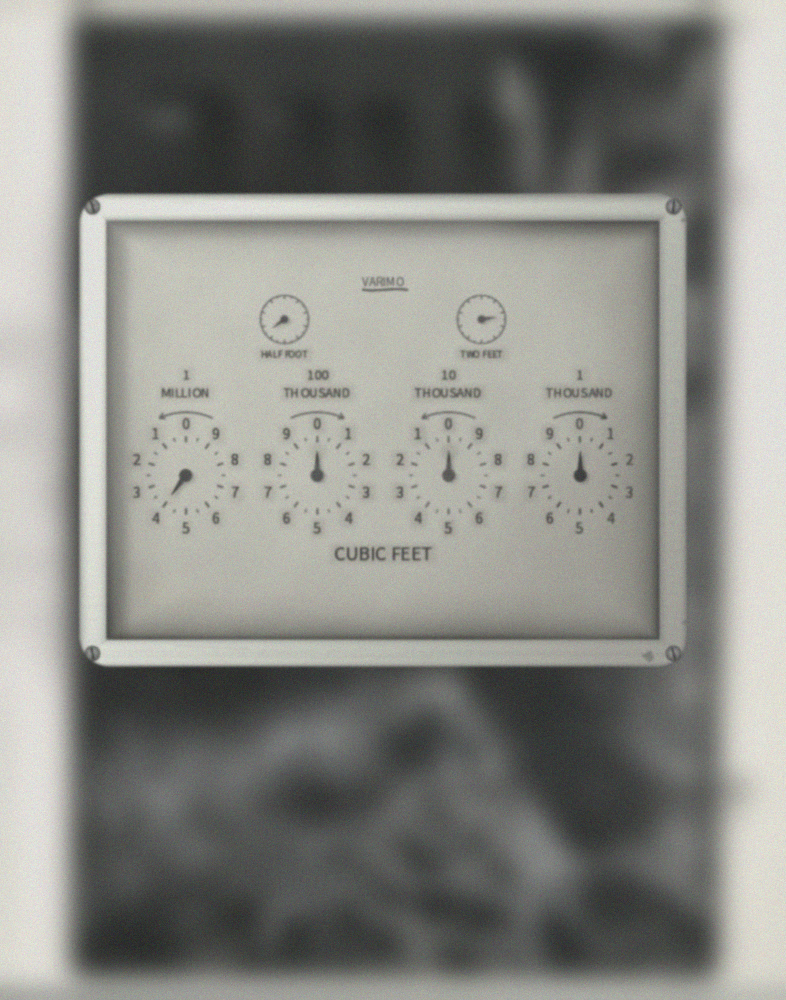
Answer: 400000 ft³
